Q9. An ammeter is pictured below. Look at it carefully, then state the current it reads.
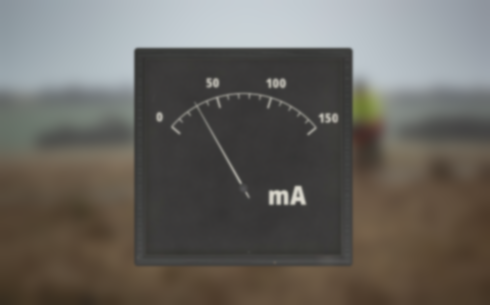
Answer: 30 mA
